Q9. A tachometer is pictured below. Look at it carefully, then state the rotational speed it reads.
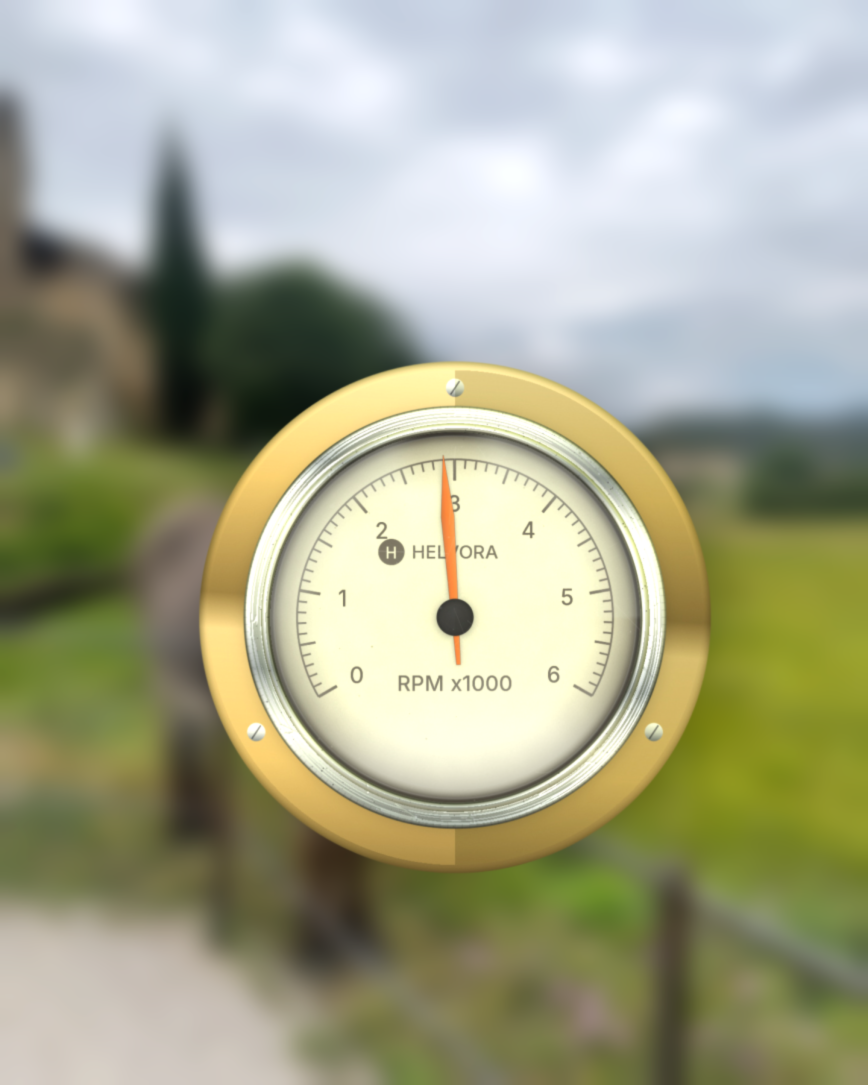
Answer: 2900 rpm
